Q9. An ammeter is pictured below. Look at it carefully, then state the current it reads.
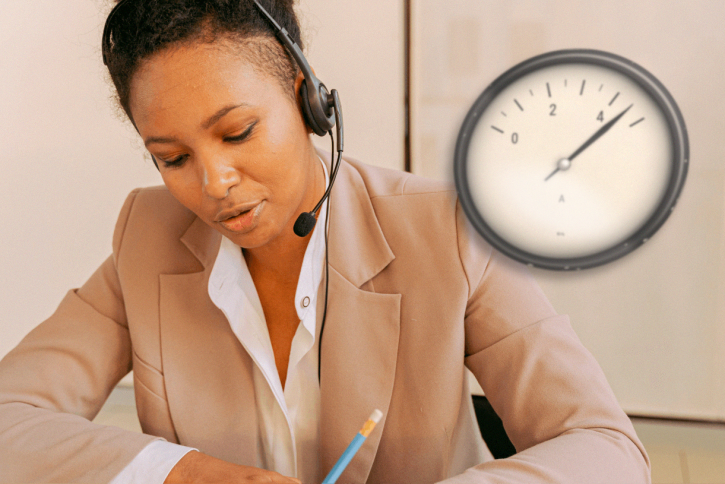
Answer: 4.5 A
